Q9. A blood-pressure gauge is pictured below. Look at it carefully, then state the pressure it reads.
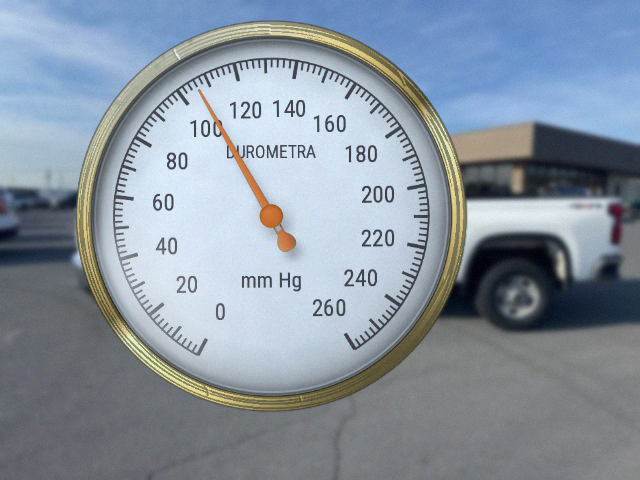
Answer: 106 mmHg
